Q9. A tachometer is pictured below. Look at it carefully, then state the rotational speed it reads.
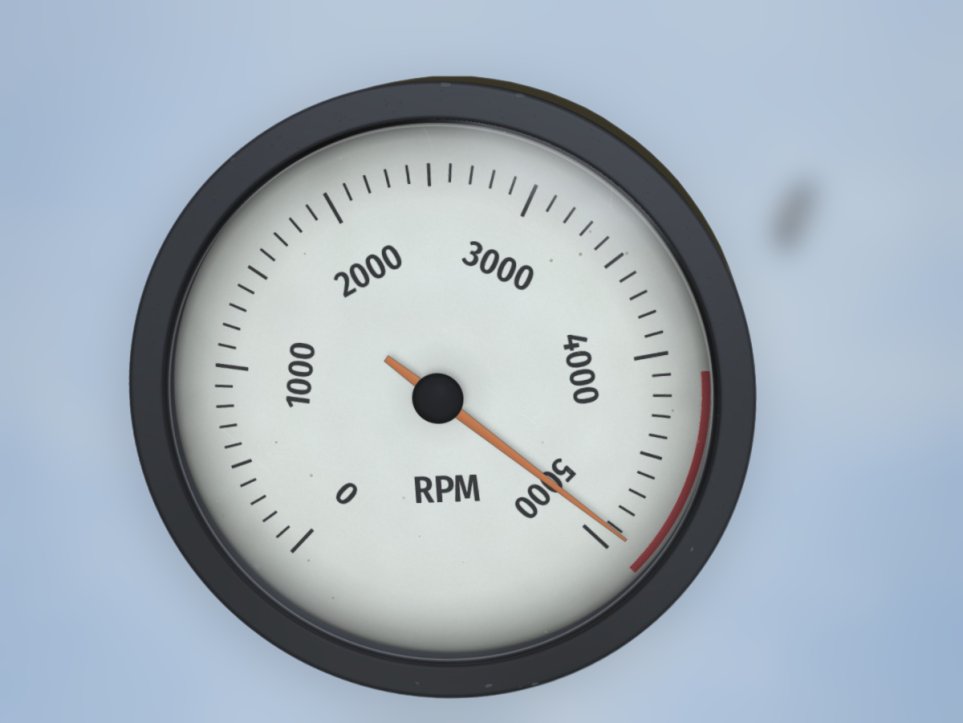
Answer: 4900 rpm
